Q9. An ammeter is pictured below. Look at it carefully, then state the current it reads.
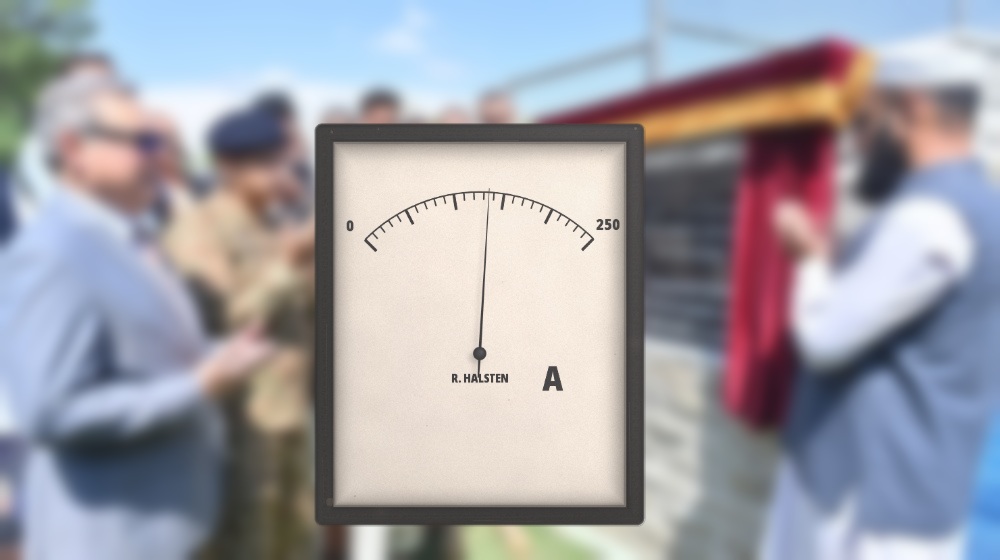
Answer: 135 A
